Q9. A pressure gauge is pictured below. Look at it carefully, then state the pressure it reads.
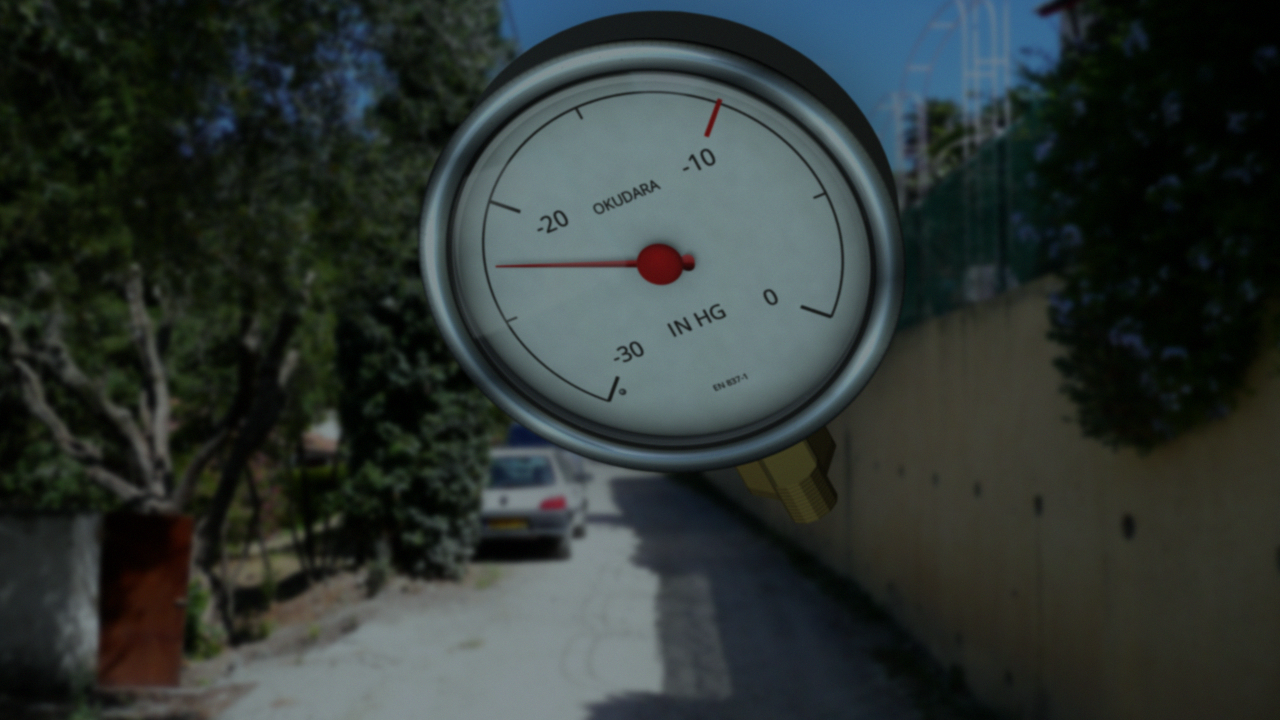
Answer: -22.5 inHg
